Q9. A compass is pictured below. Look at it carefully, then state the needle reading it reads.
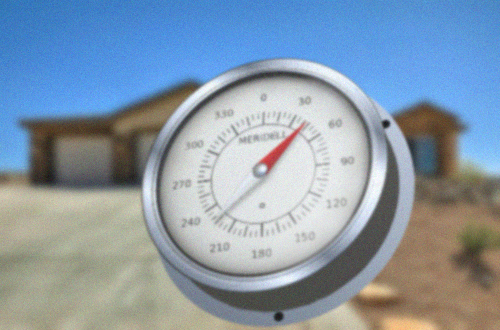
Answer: 45 °
